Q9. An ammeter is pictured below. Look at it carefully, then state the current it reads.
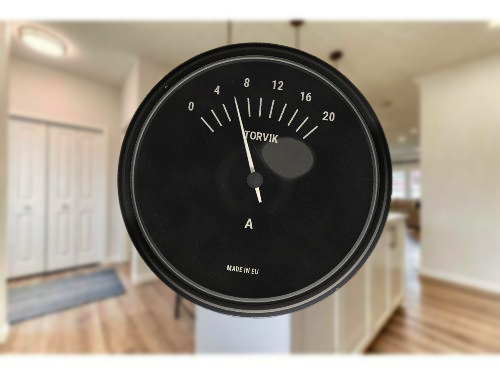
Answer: 6 A
